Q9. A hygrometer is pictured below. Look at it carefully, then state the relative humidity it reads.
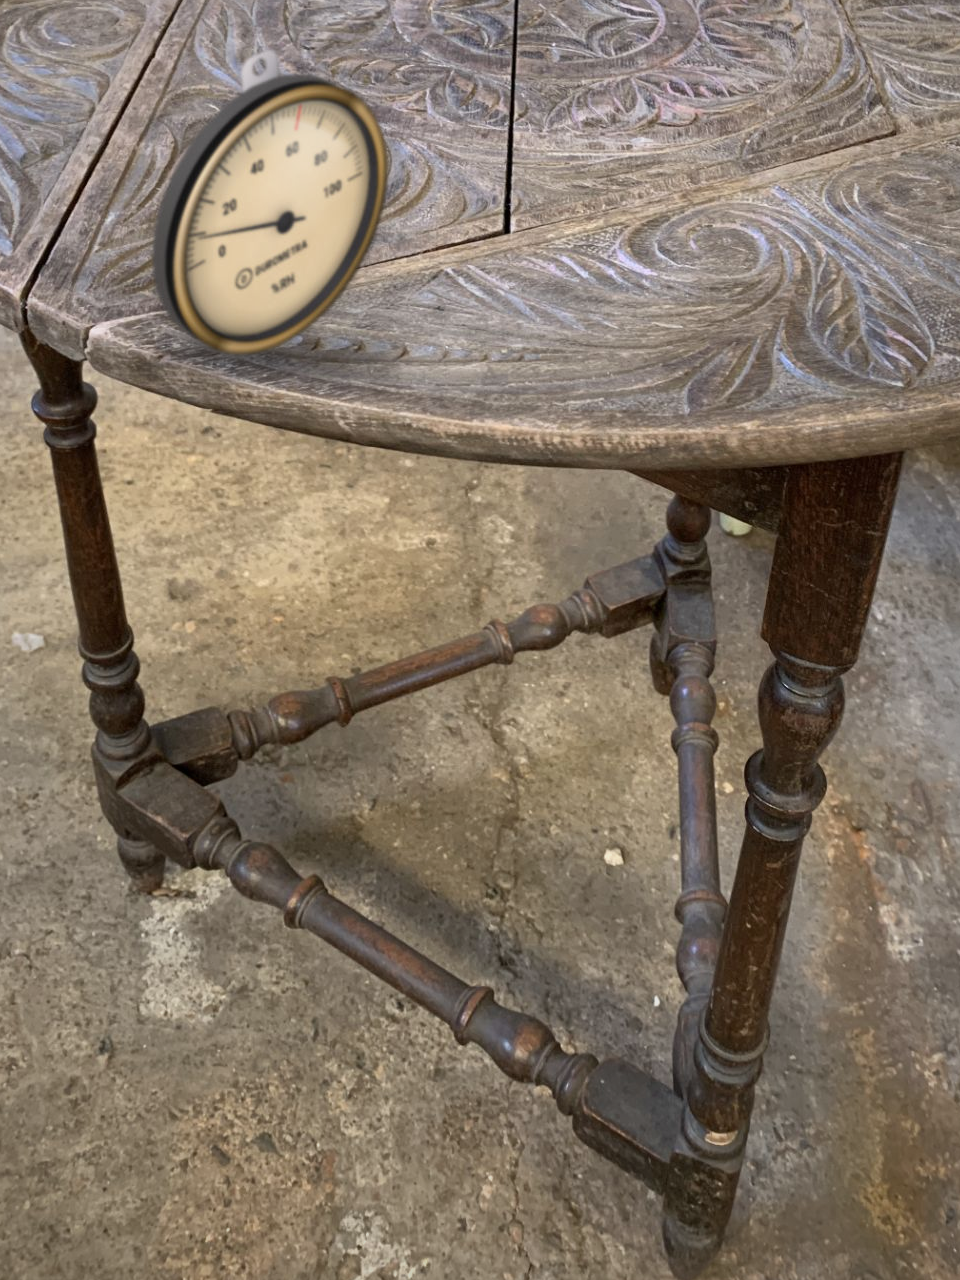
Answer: 10 %
